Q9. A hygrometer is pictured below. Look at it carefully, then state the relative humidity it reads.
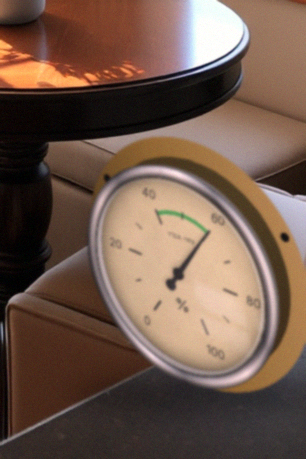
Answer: 60 %
